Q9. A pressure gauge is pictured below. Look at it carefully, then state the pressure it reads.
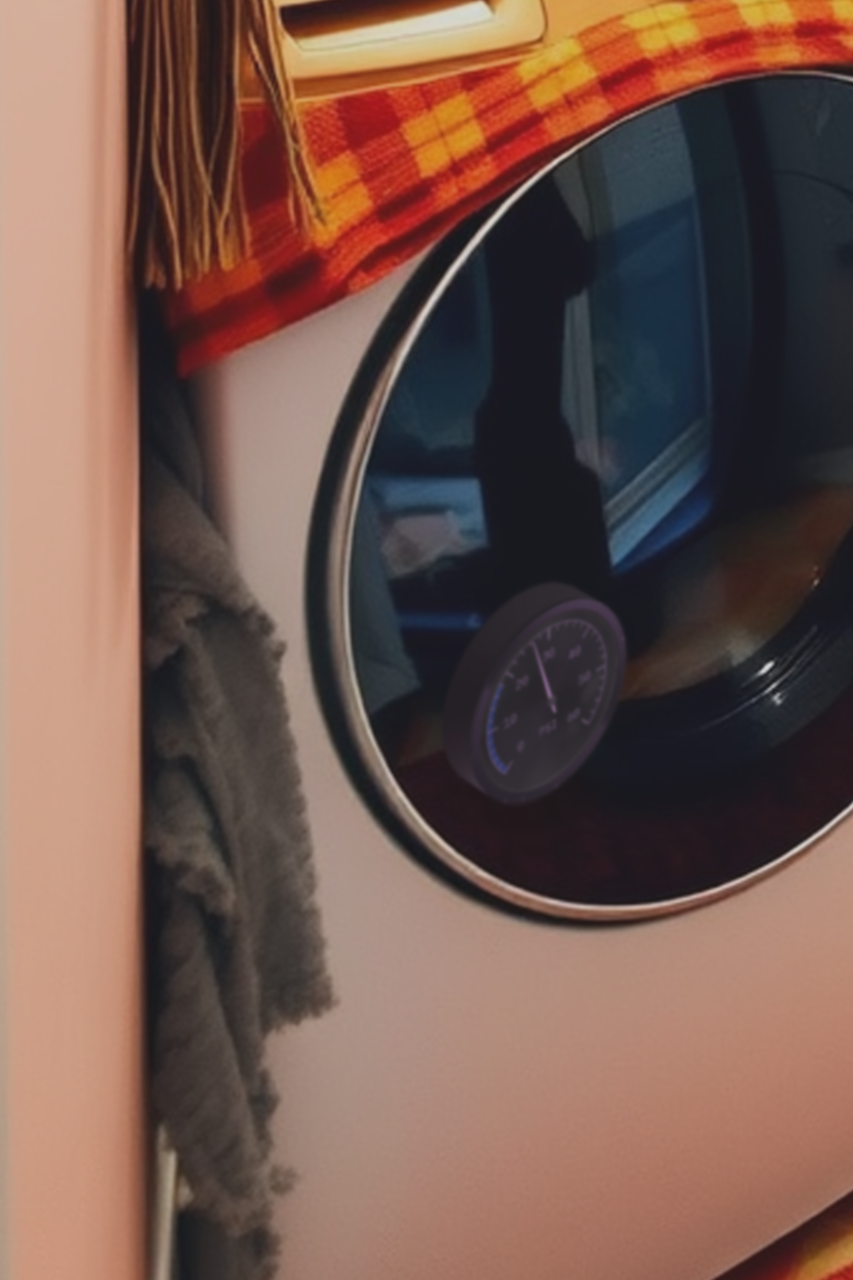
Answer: 26 psi
